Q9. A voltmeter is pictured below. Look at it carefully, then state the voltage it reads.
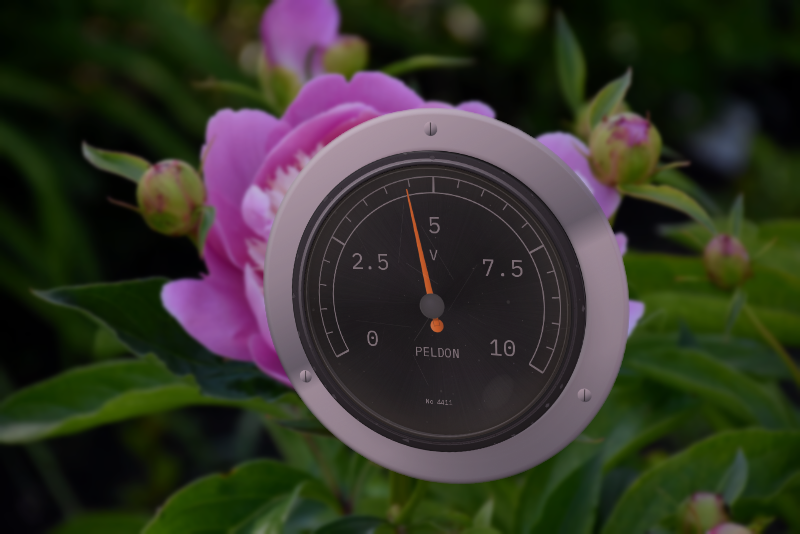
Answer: 4.5 V
